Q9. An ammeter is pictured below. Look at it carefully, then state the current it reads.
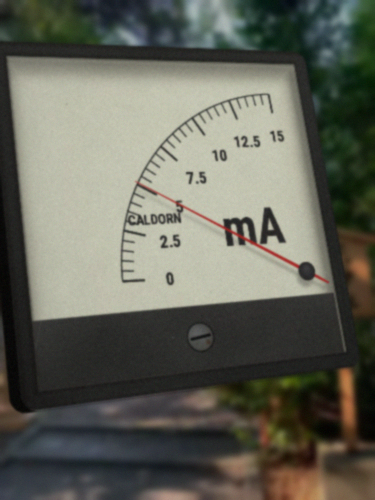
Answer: 5 mA
